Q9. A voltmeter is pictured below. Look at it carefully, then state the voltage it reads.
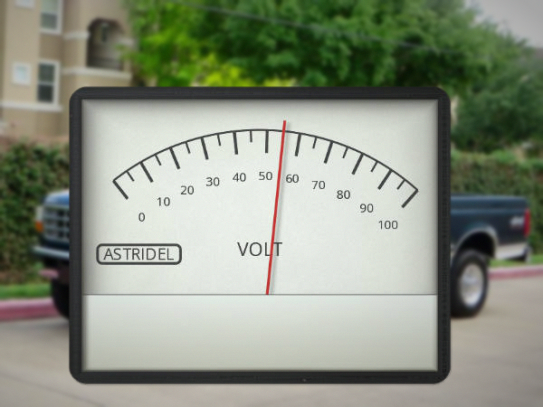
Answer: 55 V
